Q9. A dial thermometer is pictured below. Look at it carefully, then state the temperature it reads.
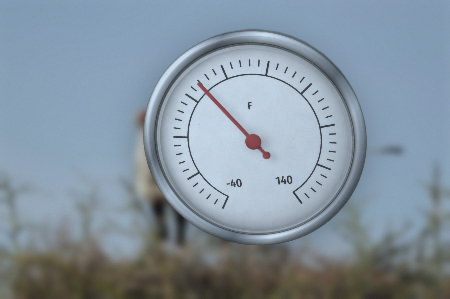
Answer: 28 °F
